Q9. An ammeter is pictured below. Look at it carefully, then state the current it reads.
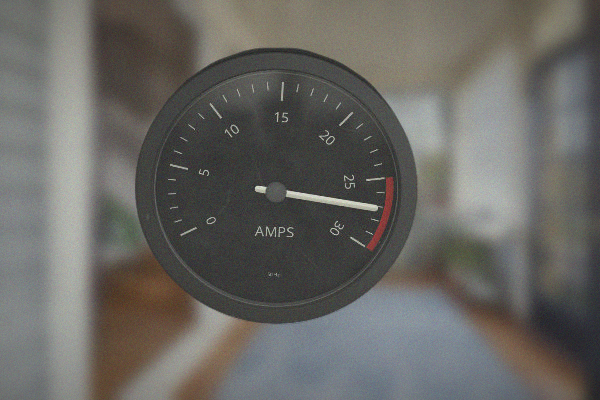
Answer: 27 A
